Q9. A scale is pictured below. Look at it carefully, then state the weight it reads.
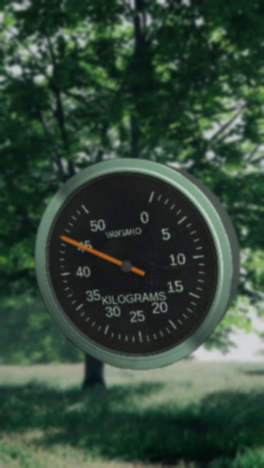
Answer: 45 kg
